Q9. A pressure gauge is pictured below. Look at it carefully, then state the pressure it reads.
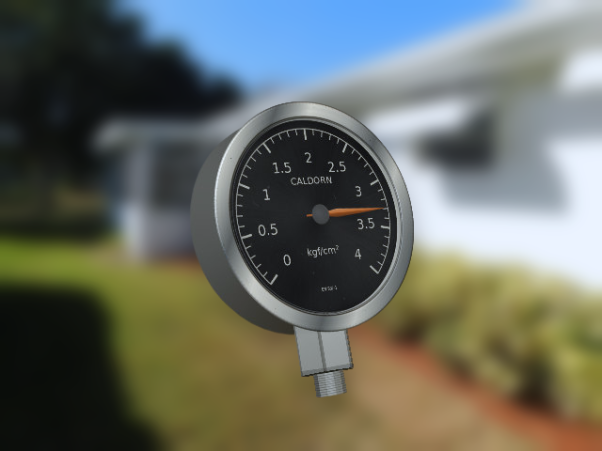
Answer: 3.3 kg/cm²
